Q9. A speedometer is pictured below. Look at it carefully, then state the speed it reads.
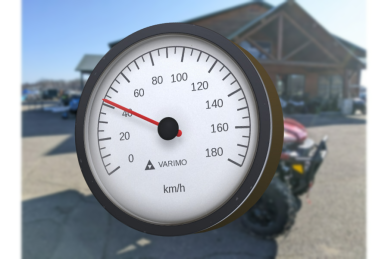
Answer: 42.5 km/h
